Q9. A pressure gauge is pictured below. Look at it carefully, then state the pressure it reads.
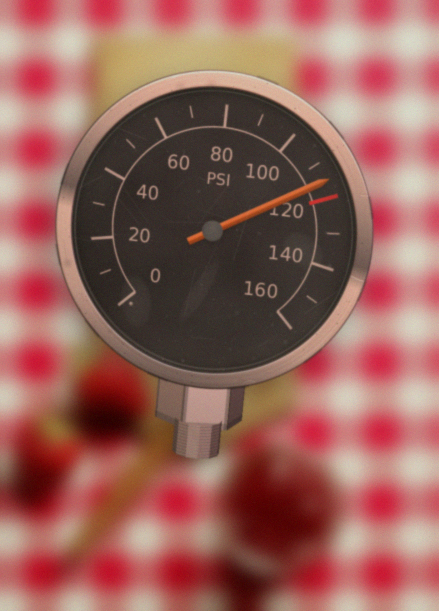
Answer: 115 psi
